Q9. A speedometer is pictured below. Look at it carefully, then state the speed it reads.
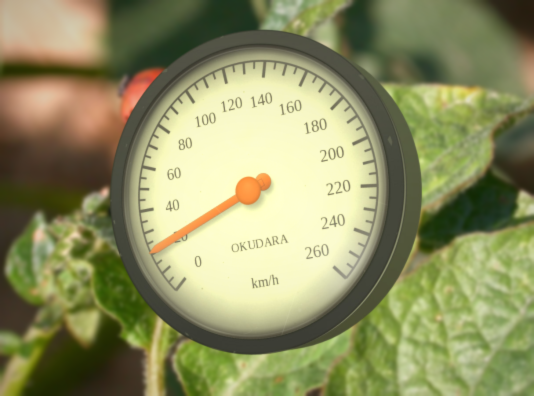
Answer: 20 km/h
